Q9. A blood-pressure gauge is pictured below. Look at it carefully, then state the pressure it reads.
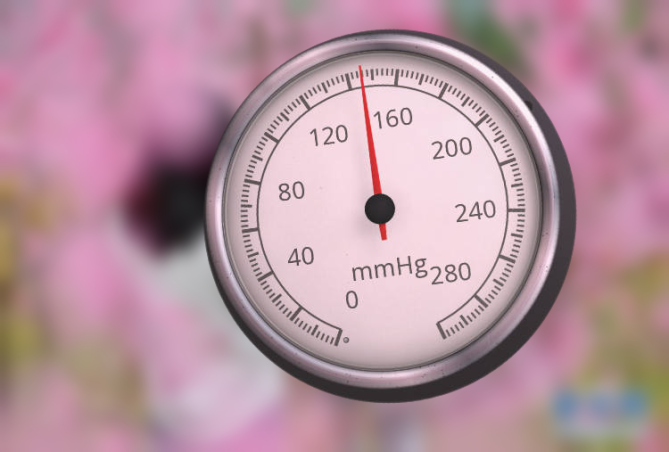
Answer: 146 mmHg
